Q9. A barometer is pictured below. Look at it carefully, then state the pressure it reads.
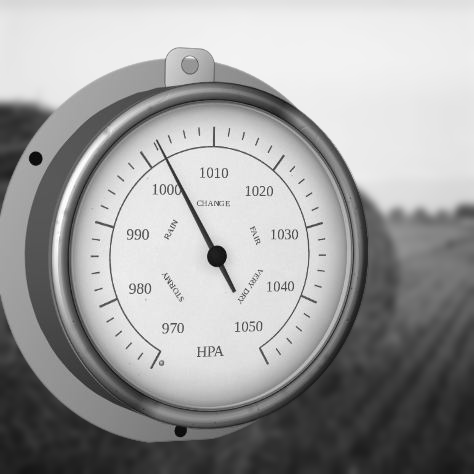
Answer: 1002 hPa
